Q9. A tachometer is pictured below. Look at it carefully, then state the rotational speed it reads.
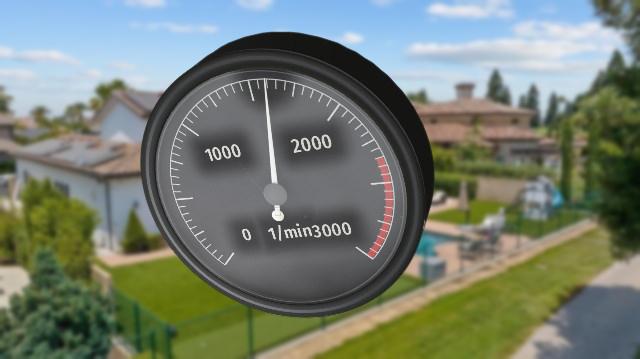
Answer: 1600 rpm
